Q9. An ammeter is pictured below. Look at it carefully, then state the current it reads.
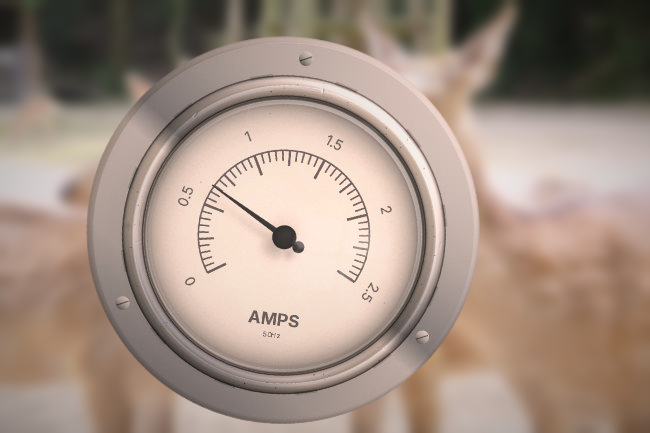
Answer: 0.65 A
